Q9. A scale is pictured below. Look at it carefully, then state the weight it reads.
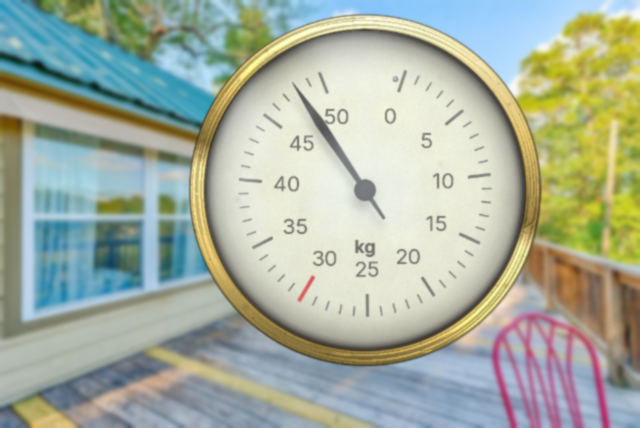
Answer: 48 kg
